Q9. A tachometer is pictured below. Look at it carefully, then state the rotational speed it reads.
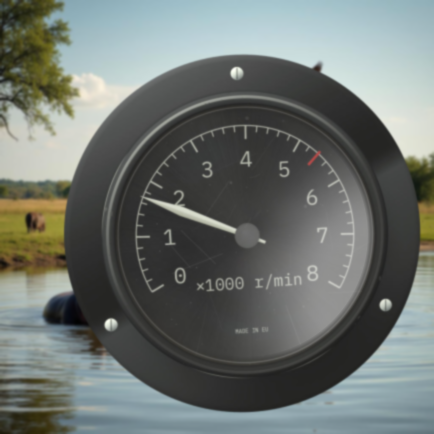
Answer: 1700 rpm
